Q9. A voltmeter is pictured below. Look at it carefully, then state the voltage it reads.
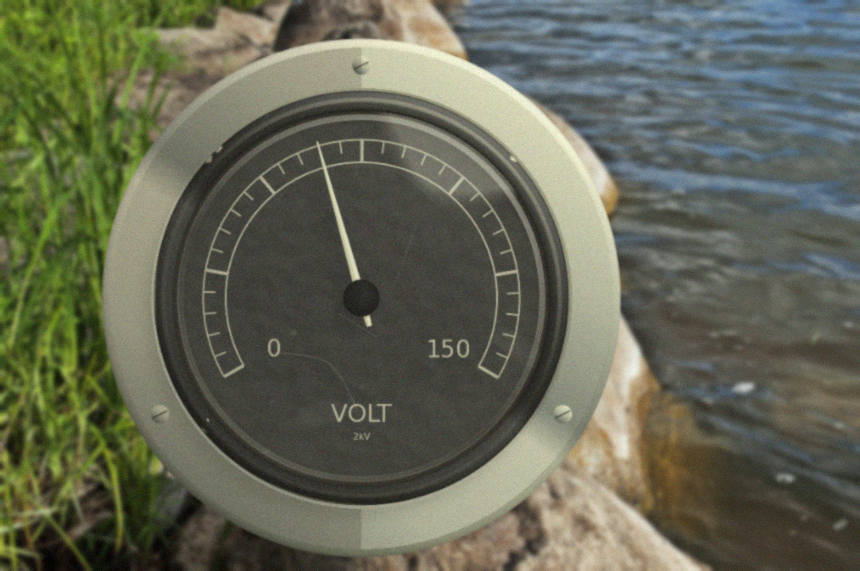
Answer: 65 V
